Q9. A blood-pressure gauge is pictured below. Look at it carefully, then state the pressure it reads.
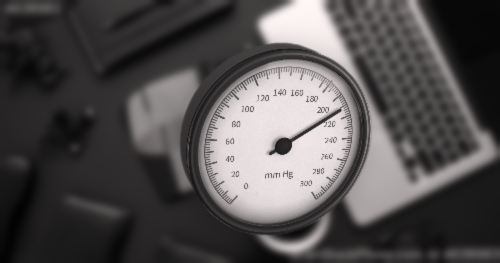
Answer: 210 mmHg
